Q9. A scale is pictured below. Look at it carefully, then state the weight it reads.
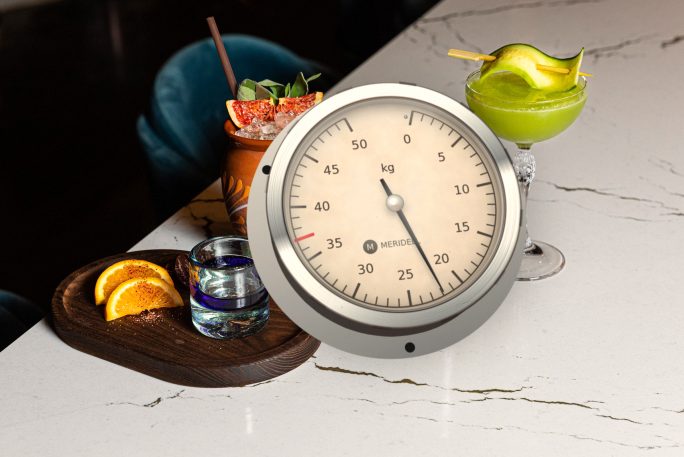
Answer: 22 kg
